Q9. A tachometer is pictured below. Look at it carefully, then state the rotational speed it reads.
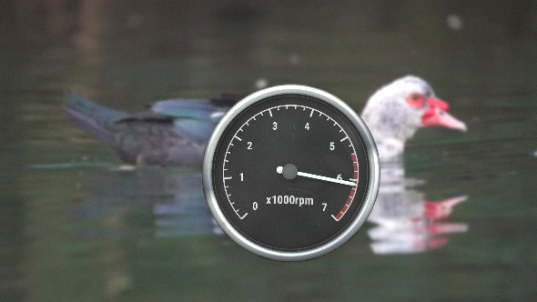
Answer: 6100 rpm
